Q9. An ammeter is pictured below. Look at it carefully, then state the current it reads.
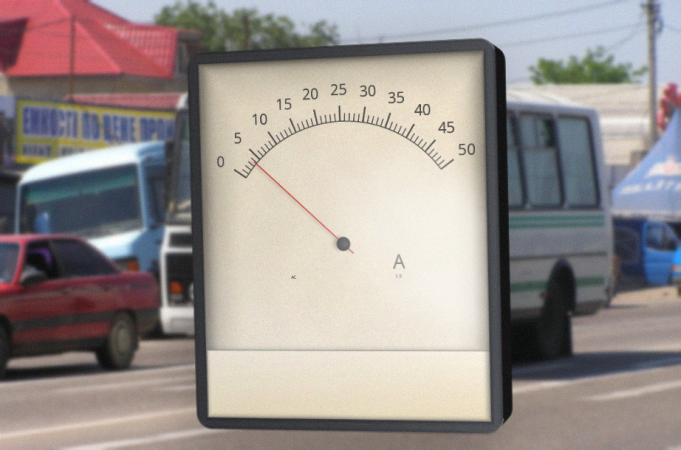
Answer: 4 A
